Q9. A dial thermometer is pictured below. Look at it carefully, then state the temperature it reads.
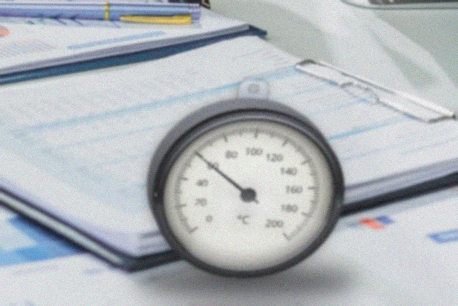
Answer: 60 °C
